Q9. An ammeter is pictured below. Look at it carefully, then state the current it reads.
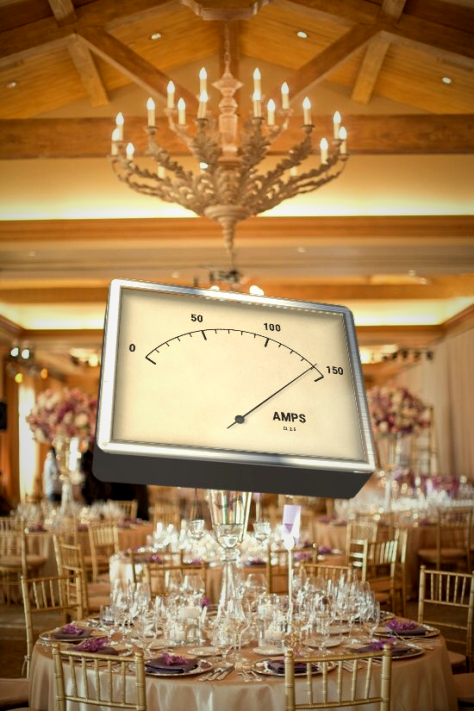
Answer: 140 A
